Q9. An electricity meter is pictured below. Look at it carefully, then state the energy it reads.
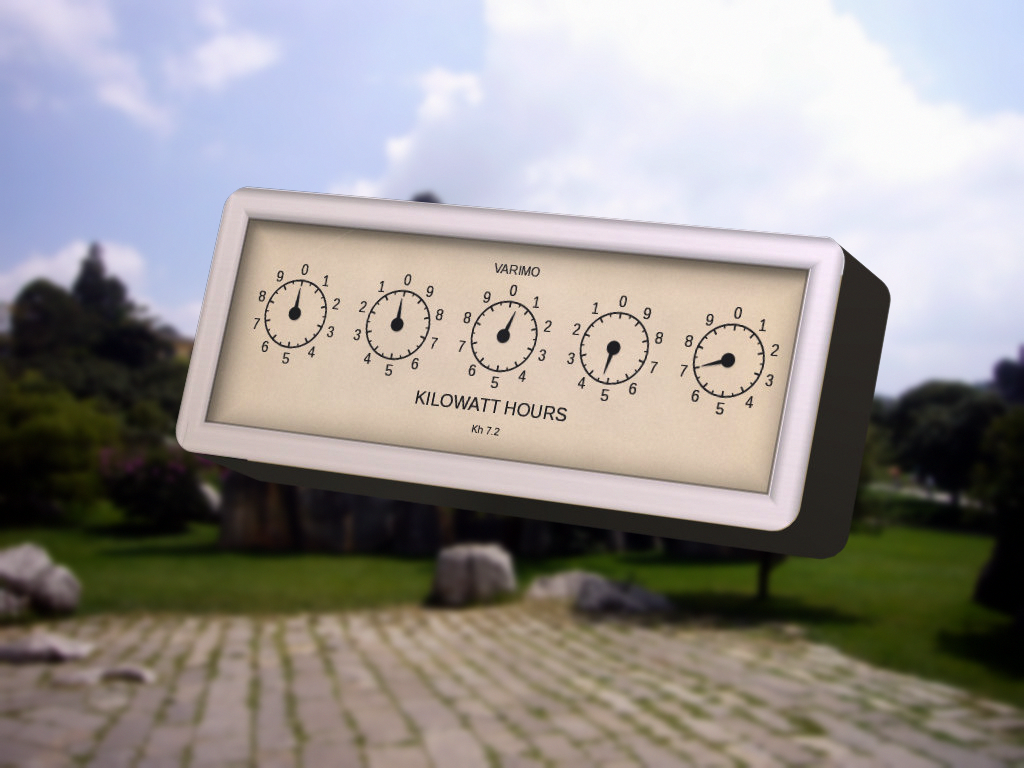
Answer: 47 kWh
